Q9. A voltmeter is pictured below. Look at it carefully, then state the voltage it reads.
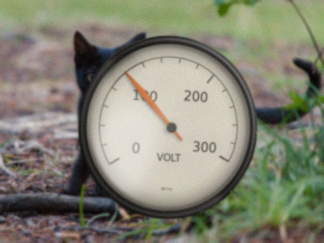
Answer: 100 V
